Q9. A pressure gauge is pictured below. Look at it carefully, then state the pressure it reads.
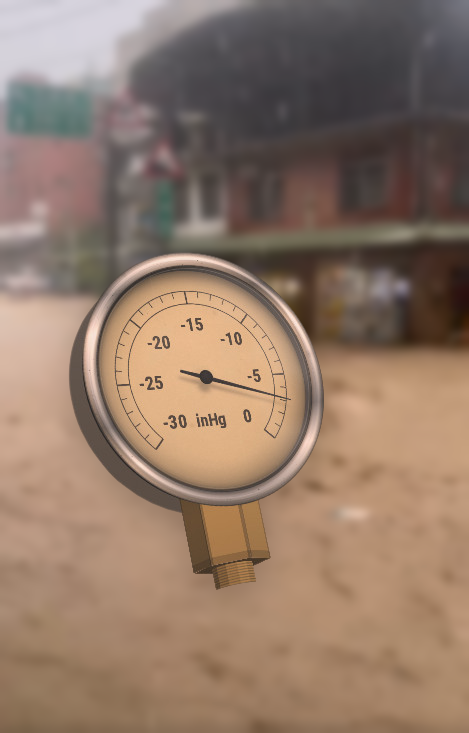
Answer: -3 inHg
